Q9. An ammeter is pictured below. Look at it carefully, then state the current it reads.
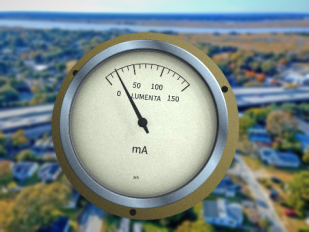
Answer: 20 mA
